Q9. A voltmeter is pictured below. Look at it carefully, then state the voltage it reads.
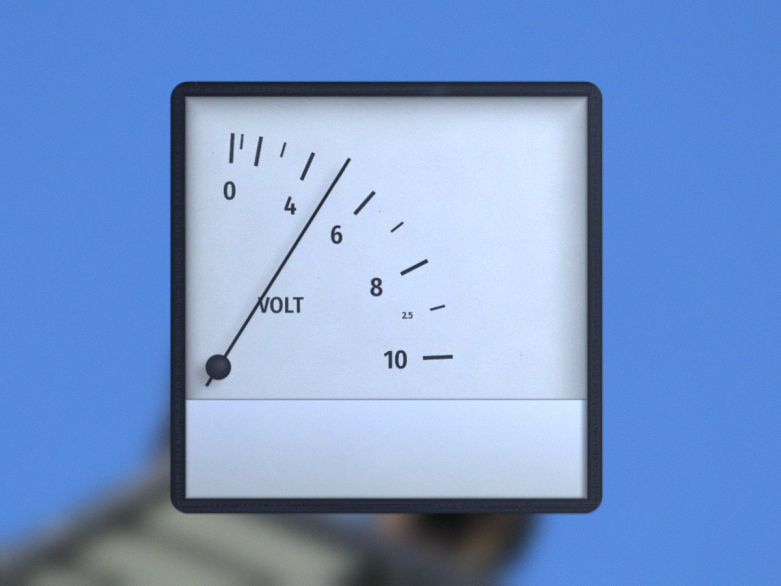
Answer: 5 V
